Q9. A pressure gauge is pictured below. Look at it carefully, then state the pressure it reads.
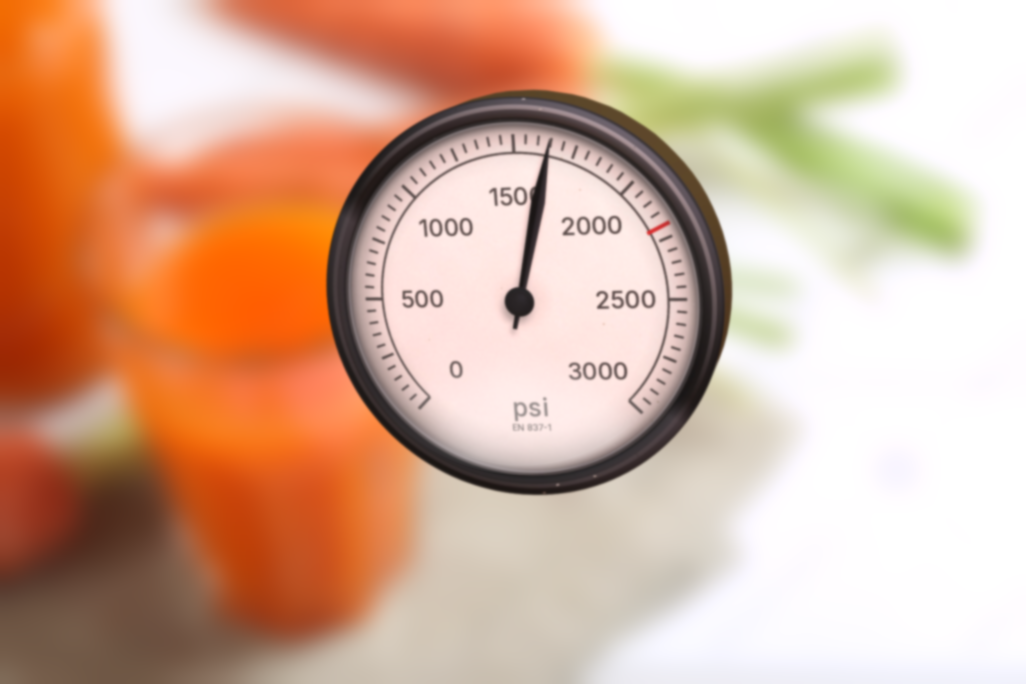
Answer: 1650 psi
